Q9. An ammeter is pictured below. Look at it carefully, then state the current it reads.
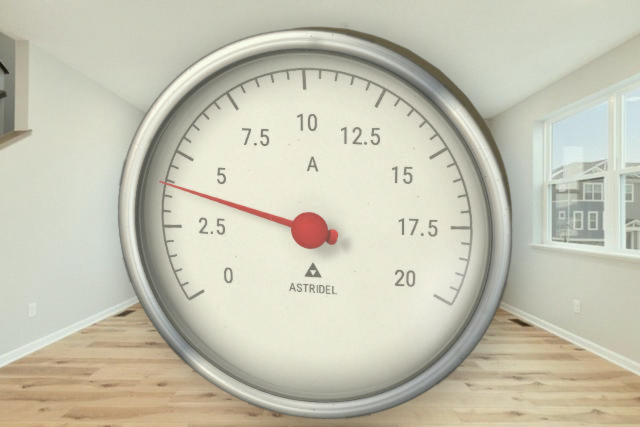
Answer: 4 A
